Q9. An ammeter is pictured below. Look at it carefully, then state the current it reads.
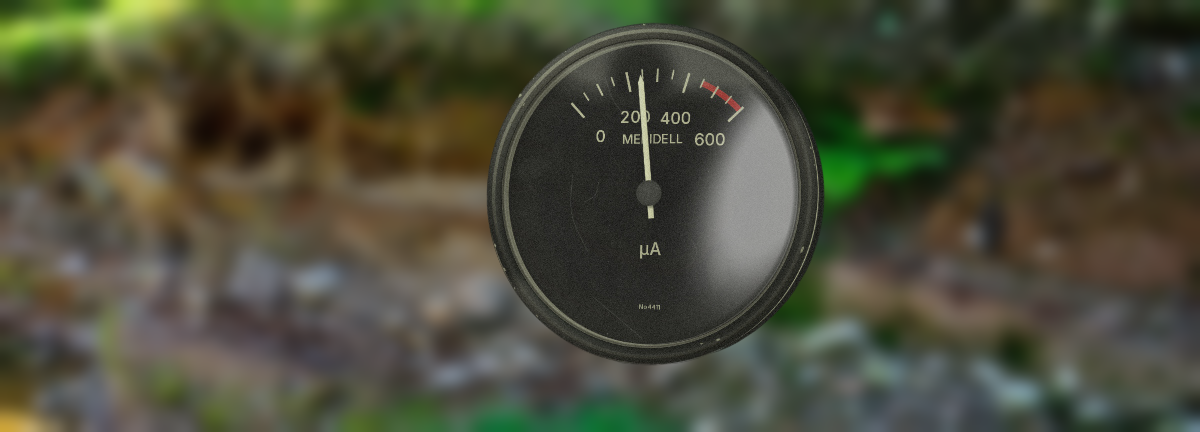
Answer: 250 µA
